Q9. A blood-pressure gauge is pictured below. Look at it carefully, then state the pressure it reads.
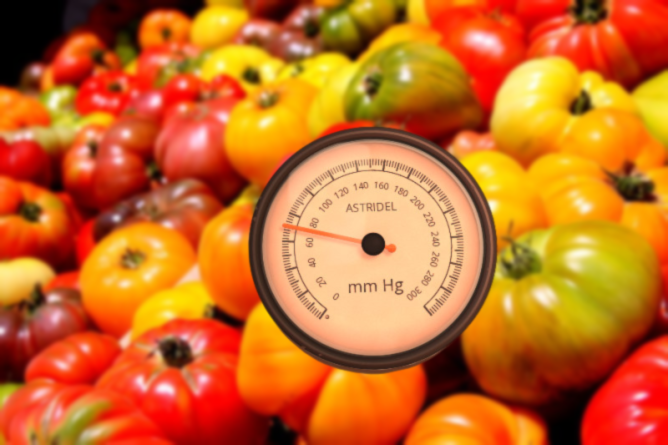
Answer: 70 mmHg
